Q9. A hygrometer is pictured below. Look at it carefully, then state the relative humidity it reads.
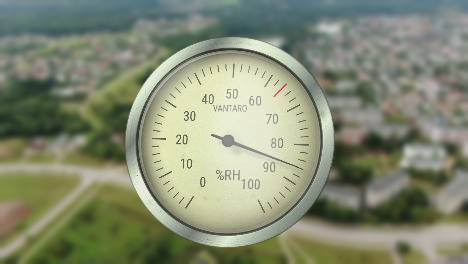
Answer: 86 %
